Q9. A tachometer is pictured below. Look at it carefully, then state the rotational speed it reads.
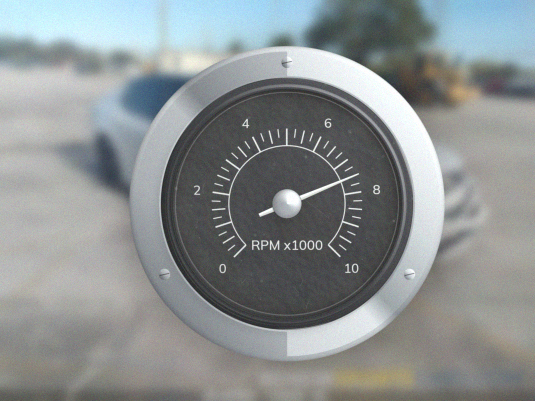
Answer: 7500 rpm
